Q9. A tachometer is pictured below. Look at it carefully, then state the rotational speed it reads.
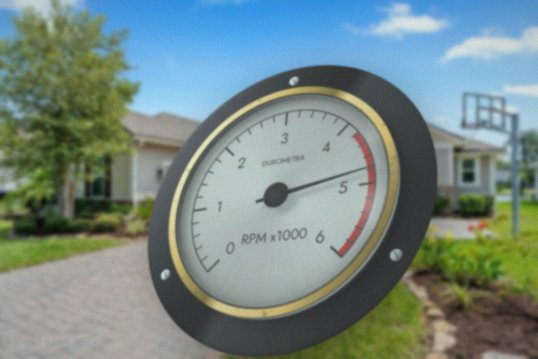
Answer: 4800 rpm
